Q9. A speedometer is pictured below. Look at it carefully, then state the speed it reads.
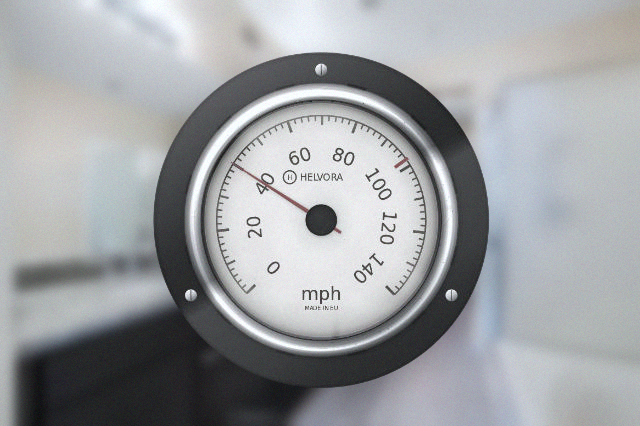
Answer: 40 mph
